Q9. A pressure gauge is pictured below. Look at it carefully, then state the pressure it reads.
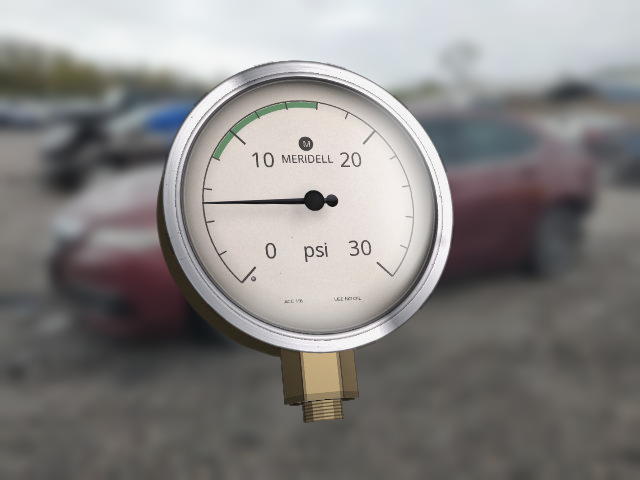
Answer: 5 psi
